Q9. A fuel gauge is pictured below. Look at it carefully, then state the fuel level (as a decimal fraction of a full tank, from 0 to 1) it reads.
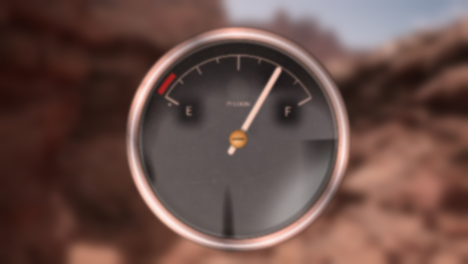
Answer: 0.75
